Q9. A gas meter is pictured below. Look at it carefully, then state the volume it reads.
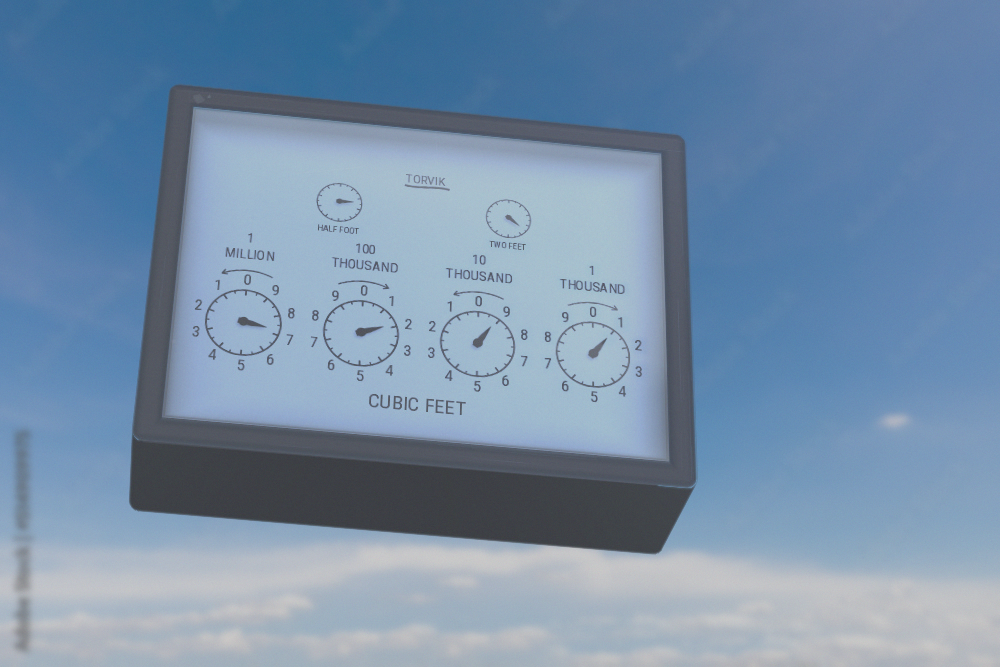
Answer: 719100 ft³
